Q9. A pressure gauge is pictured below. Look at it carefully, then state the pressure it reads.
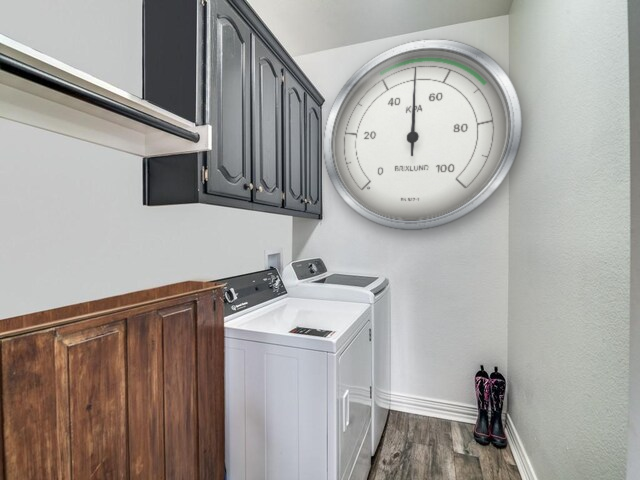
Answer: 50 kPa
